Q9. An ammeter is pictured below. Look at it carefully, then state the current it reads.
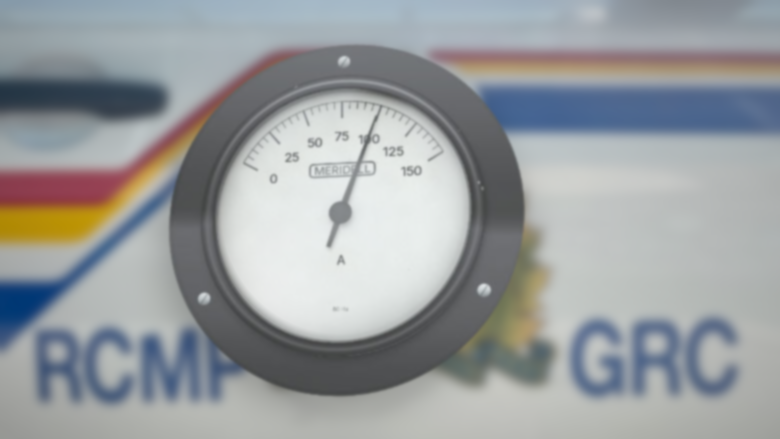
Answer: 100 A
